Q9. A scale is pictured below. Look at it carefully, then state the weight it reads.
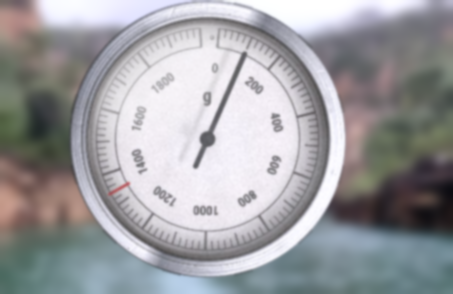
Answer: 100 g
